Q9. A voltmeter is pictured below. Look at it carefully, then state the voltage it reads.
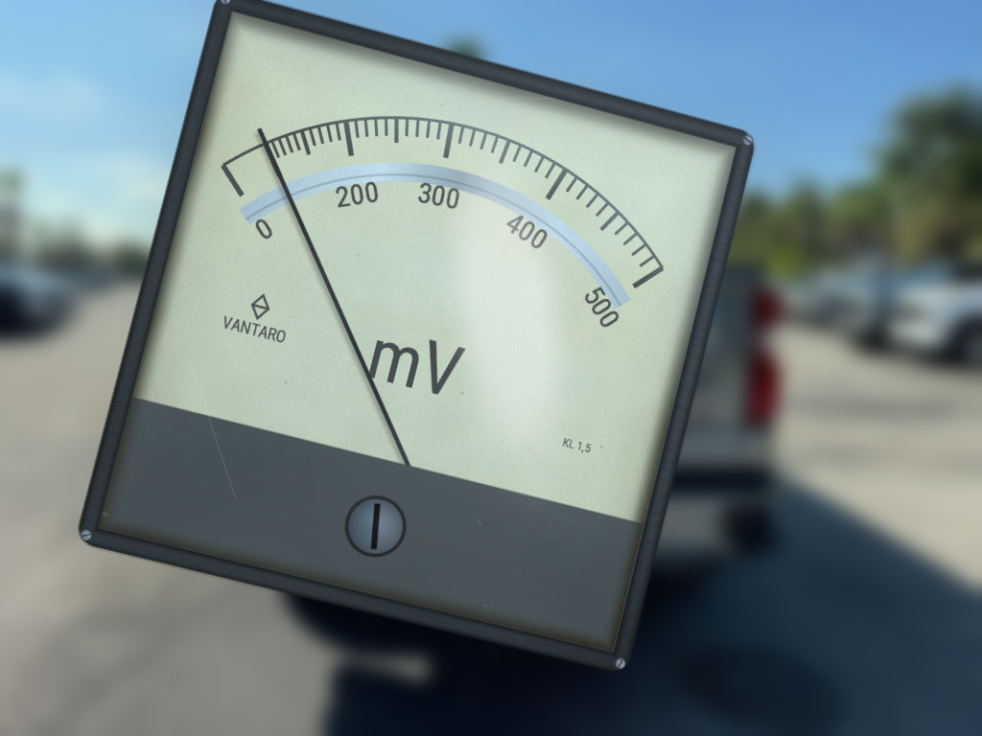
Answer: 100 mV
